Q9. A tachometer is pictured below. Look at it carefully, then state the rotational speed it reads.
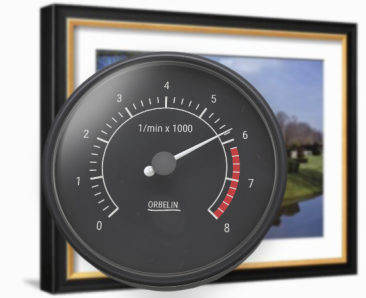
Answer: 5800 rpm
